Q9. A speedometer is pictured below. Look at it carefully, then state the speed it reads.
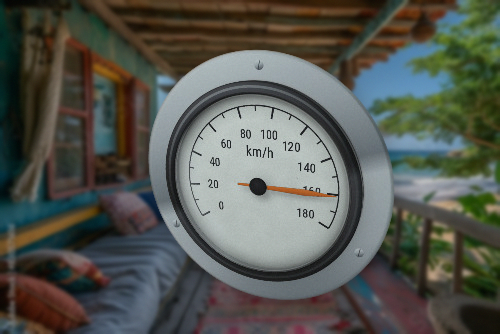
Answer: 160 km/h
